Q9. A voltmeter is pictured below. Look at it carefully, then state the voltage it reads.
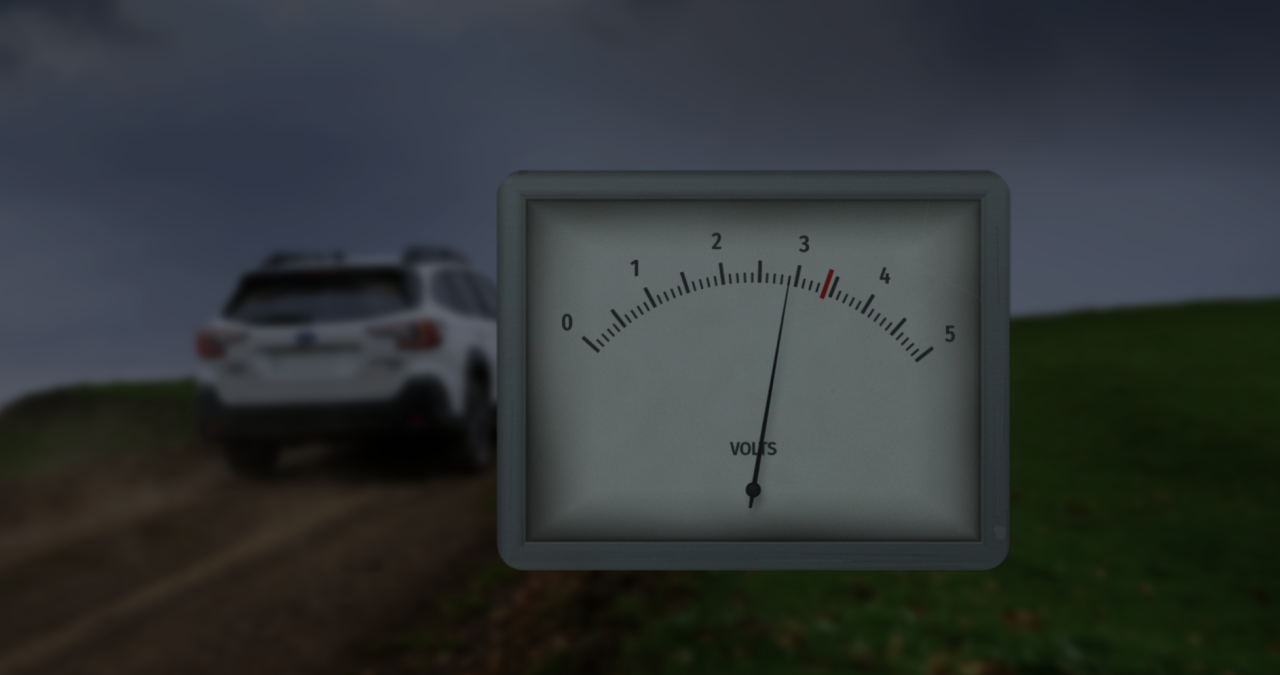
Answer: 2.9 V
